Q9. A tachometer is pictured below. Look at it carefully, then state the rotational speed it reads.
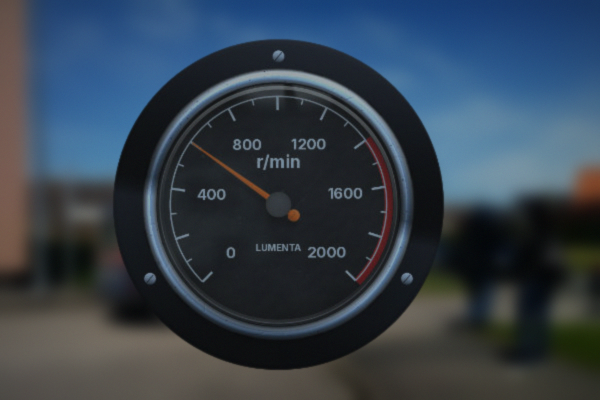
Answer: 600 rpm
